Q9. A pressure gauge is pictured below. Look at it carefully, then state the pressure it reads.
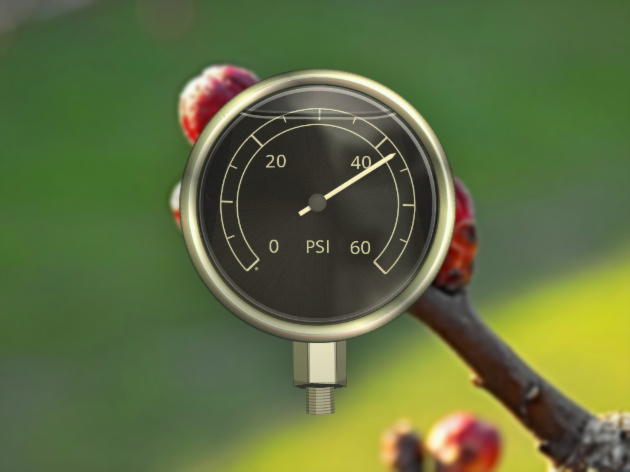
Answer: 42.5 psi
